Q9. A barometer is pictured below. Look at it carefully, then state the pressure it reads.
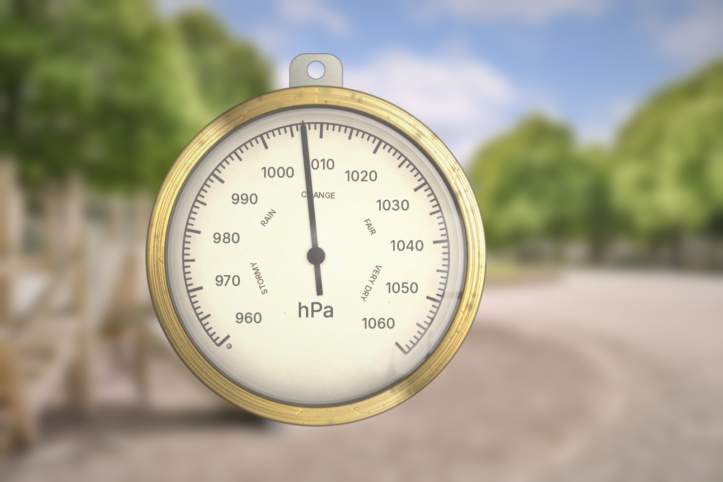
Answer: 1007 hPa
